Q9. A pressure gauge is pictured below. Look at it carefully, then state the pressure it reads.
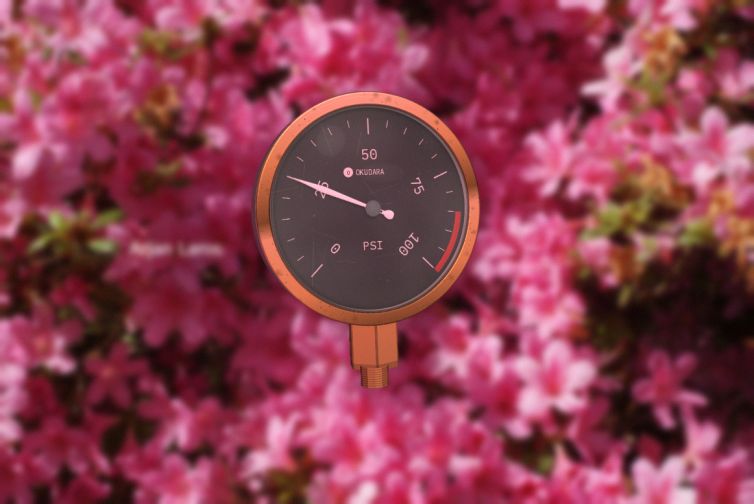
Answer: 25 psi
